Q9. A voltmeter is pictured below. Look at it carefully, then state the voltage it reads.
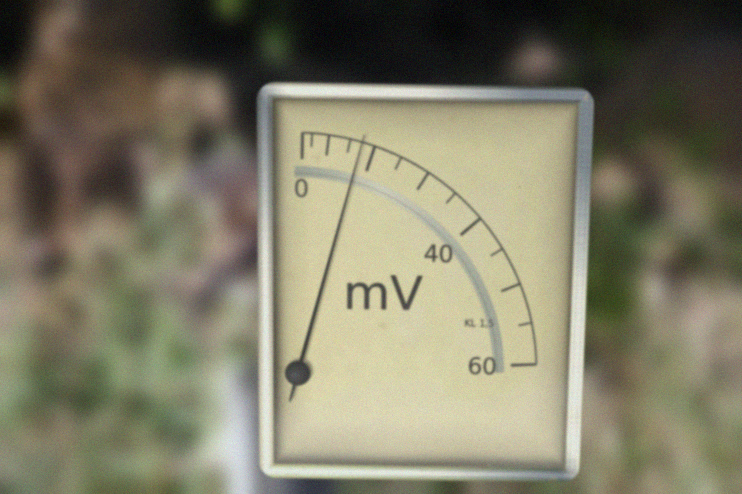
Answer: 17.5 mV
